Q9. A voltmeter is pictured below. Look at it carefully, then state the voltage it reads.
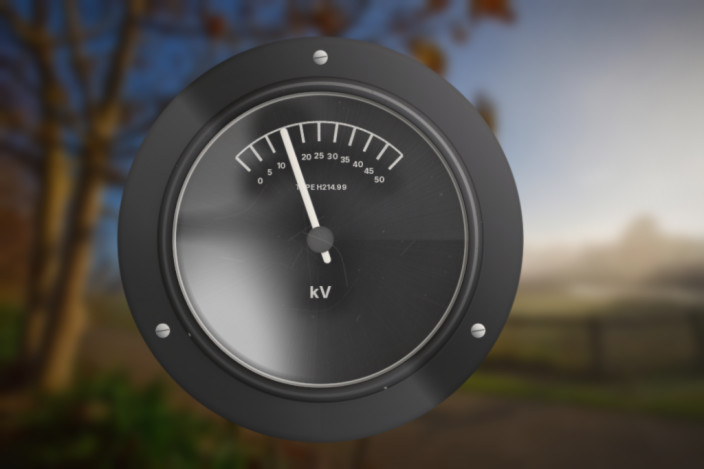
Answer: 15 kV
